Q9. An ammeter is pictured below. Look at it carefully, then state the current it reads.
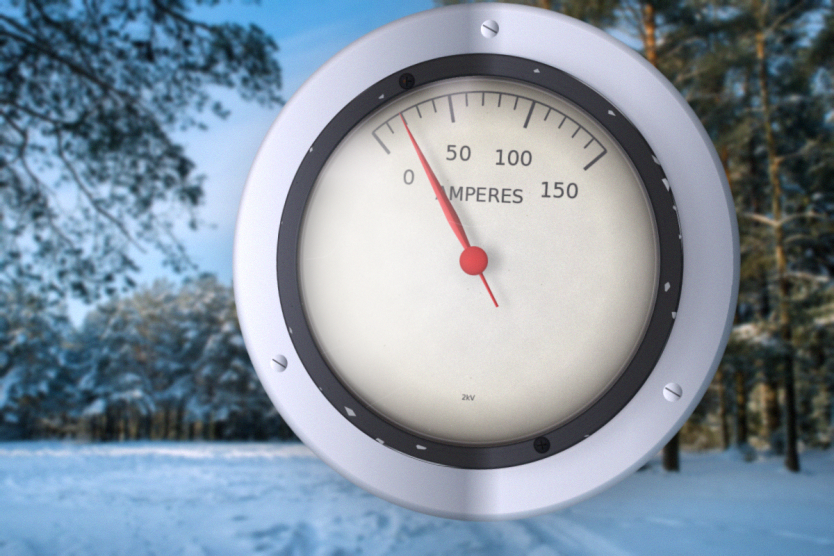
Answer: 20 A
